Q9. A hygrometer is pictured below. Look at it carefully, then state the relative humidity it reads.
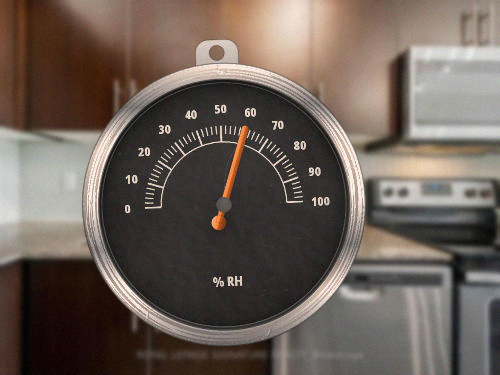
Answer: 60 %
